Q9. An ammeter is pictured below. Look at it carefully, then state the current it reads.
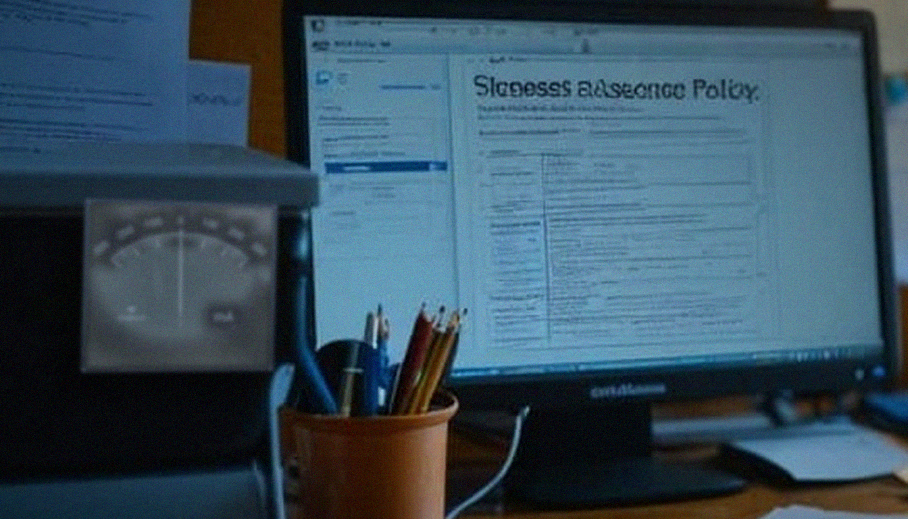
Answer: 0 mA
